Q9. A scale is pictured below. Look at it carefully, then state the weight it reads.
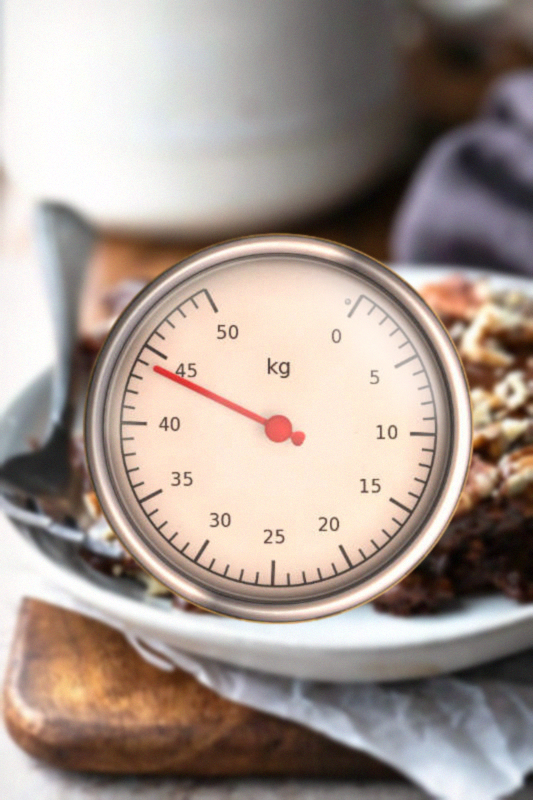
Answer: 44 kg
